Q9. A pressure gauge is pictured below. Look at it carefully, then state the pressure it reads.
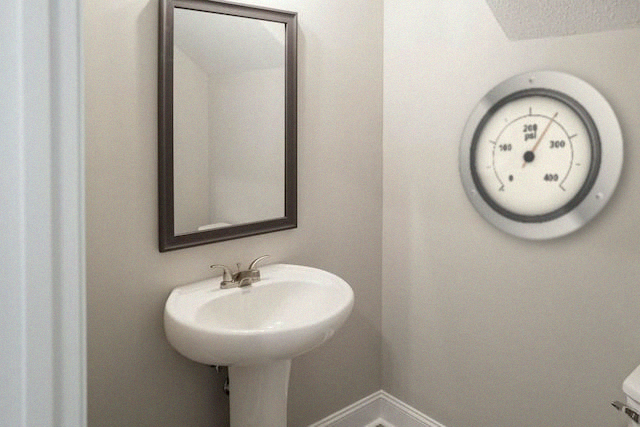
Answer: 250 psi
